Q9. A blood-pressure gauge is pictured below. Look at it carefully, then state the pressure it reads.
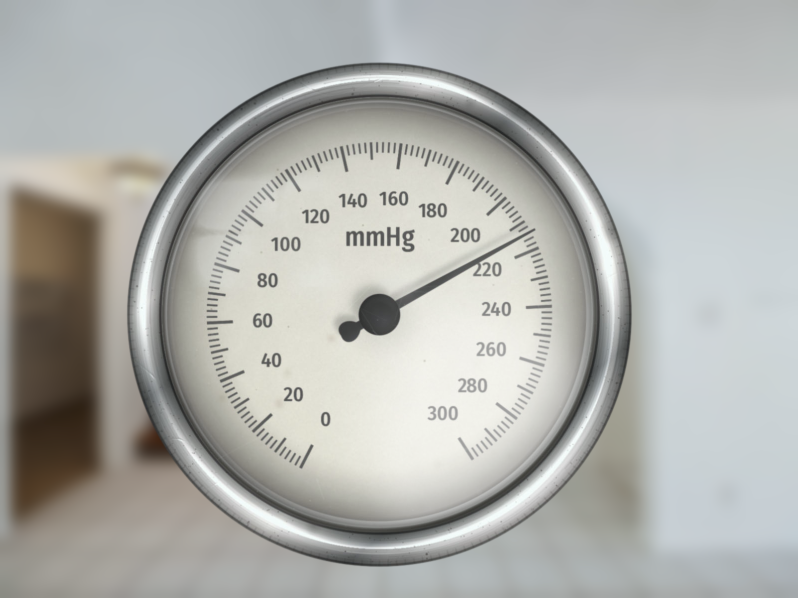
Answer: 214 mmHg
